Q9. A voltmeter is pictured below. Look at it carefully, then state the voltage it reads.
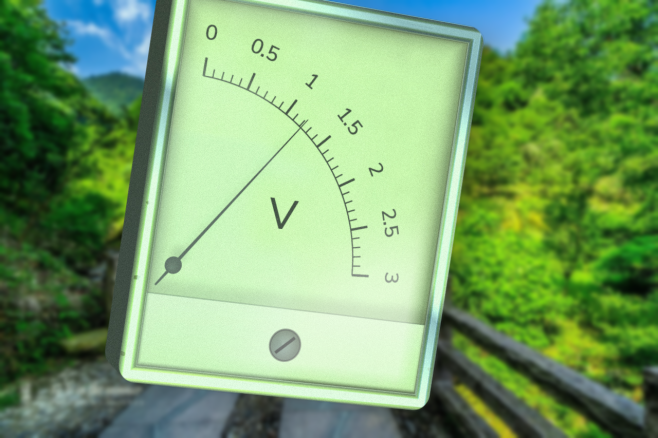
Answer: 1.2 V
